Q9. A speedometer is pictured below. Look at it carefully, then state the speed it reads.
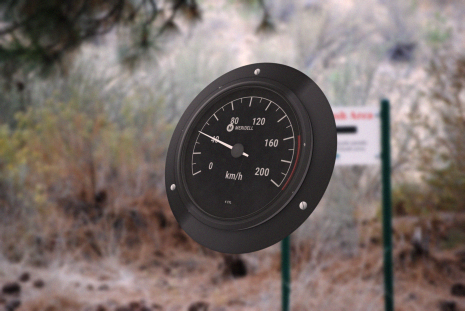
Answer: 40 km/h
